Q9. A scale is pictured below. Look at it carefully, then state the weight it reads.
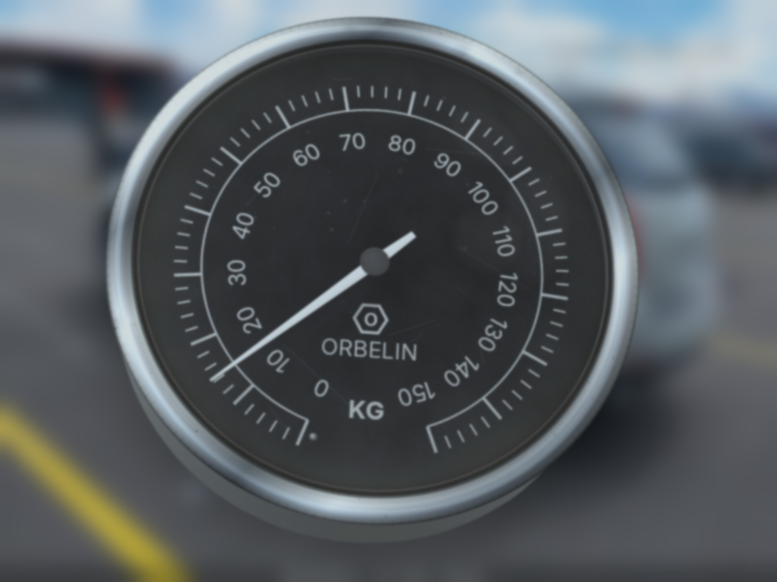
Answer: 14 kg
